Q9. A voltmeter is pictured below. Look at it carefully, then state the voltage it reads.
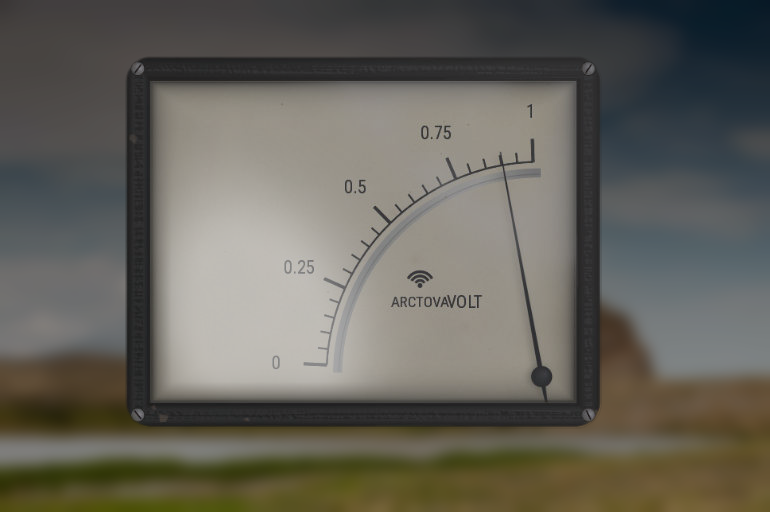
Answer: 0.9 V
